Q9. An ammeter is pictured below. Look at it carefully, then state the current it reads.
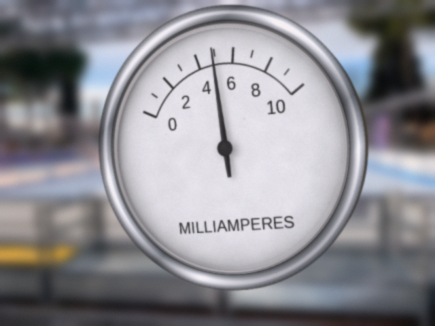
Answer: 5 mA
